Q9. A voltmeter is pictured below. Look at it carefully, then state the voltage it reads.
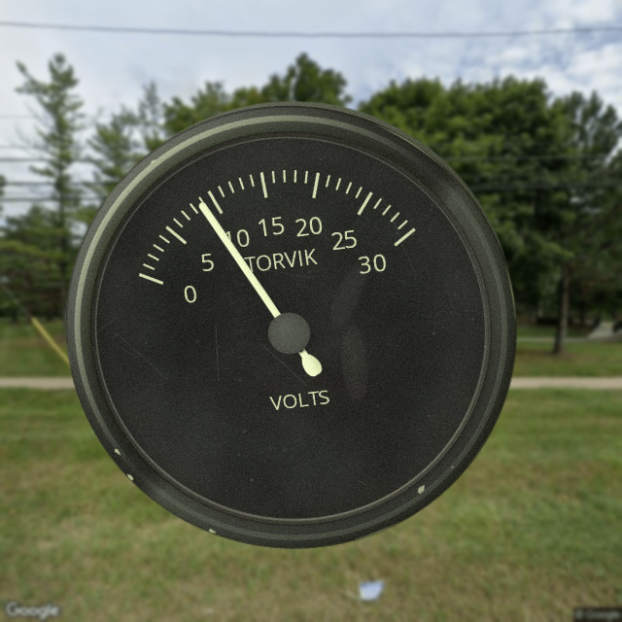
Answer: 9 V
